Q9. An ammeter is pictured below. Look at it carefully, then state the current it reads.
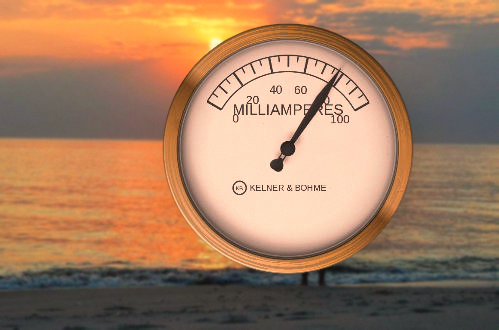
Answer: 77.5 mA
